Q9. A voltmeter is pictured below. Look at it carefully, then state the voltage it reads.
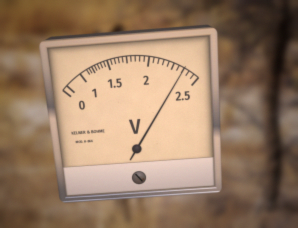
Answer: 2.35 V
